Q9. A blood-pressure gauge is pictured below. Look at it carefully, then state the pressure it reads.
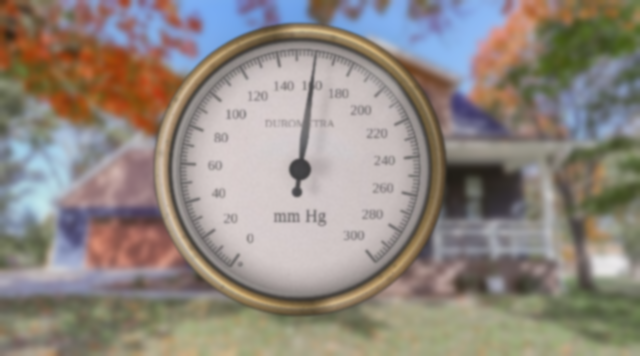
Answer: 160 mmHg
